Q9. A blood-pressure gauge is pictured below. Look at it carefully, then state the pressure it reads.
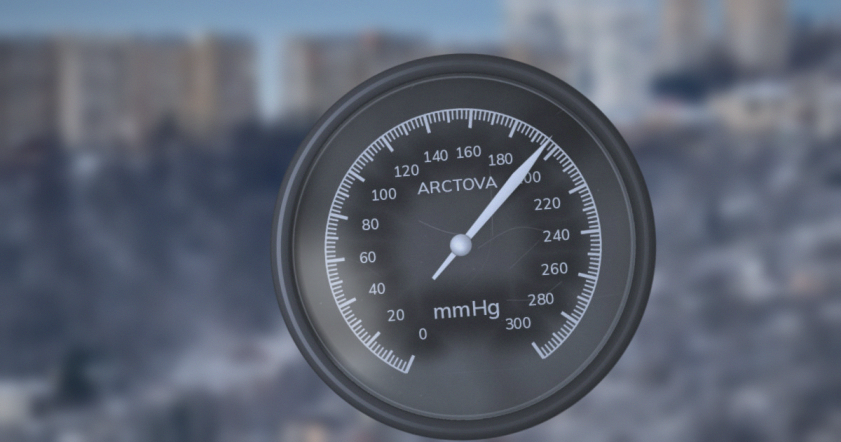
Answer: 196 mmHg
